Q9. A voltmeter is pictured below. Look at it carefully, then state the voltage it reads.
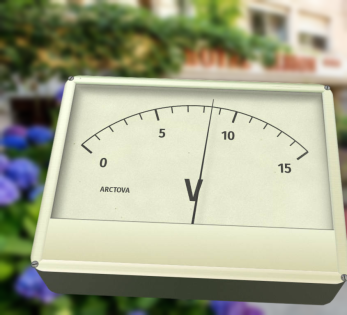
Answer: 8.5 V
